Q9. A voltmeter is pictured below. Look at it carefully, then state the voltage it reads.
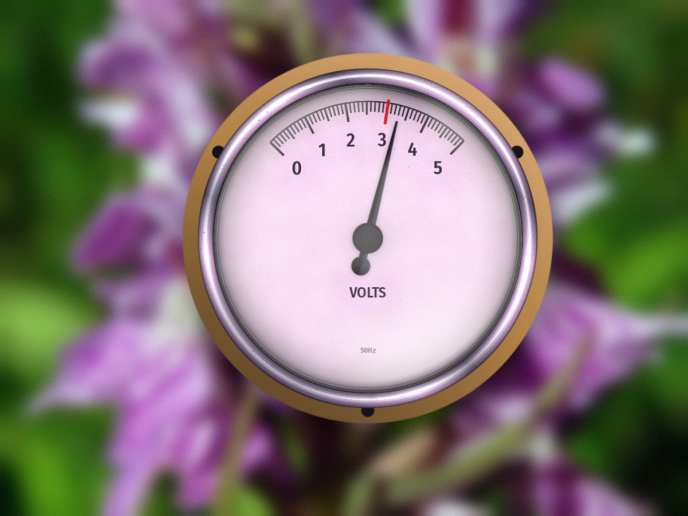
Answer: 3.3 V
